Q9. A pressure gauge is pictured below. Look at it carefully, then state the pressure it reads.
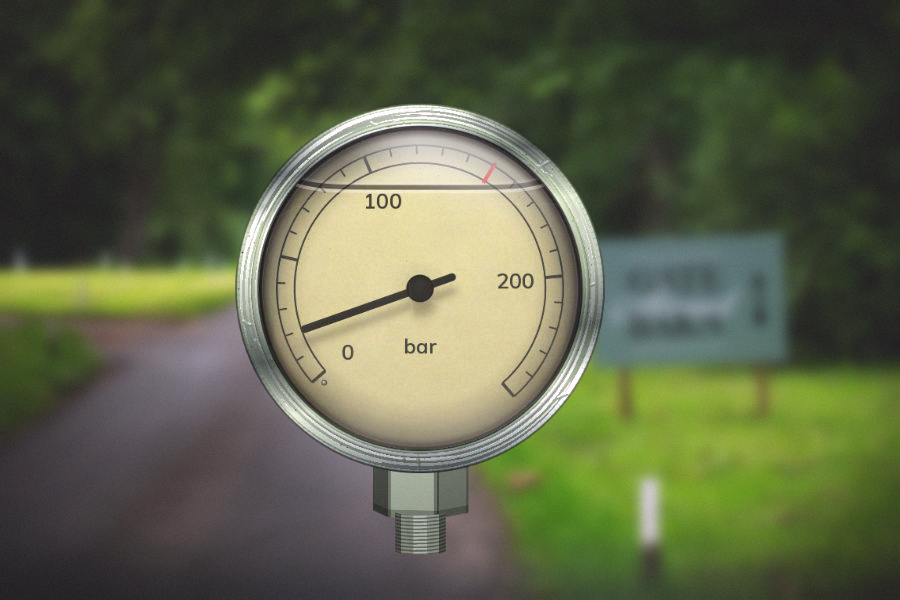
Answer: 20 bar
